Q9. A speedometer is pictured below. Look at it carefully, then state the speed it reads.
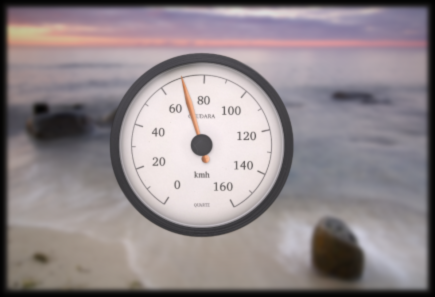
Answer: 70 km/h
